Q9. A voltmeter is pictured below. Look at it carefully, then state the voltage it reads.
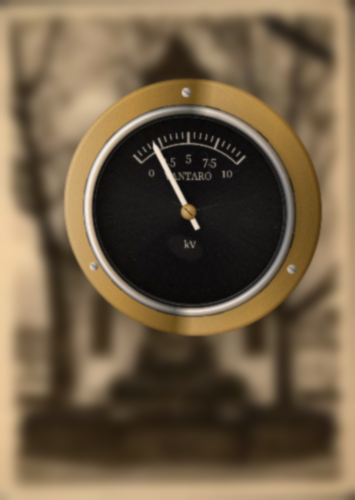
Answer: 2 kV
